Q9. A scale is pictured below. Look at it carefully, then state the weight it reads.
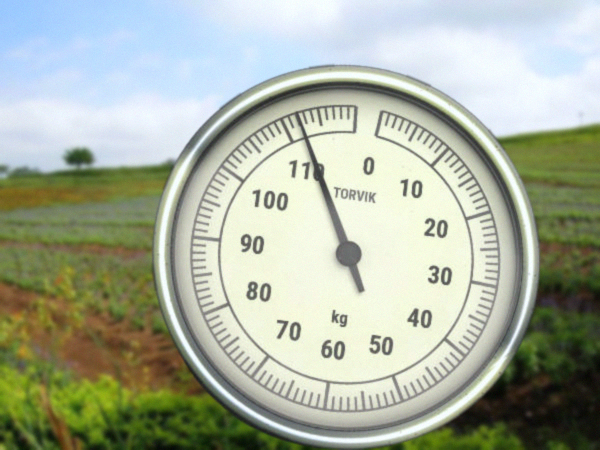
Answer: 112 kg
